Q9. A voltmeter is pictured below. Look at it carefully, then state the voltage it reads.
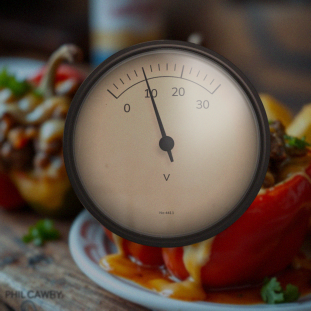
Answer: 10 V
